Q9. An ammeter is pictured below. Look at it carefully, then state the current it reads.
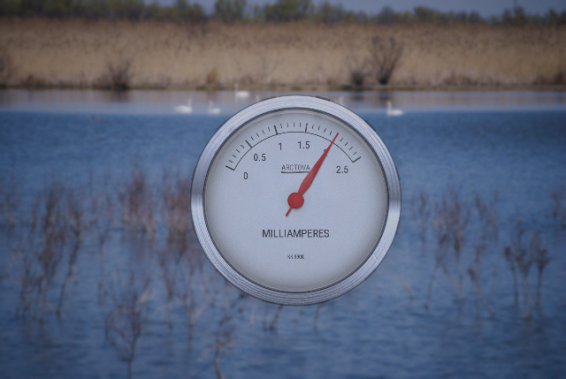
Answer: 2 mA
